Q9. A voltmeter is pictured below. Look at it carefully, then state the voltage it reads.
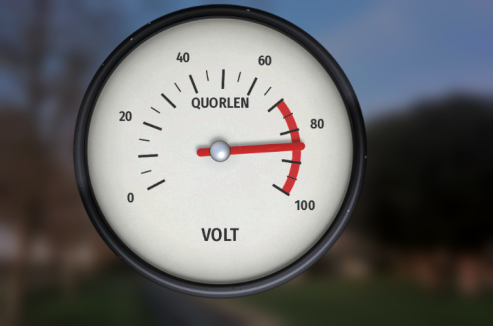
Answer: 85 V
